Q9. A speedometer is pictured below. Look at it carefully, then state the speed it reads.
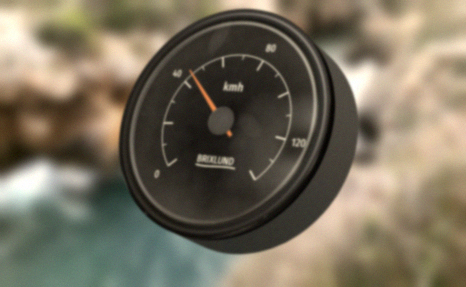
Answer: 45 km/h
